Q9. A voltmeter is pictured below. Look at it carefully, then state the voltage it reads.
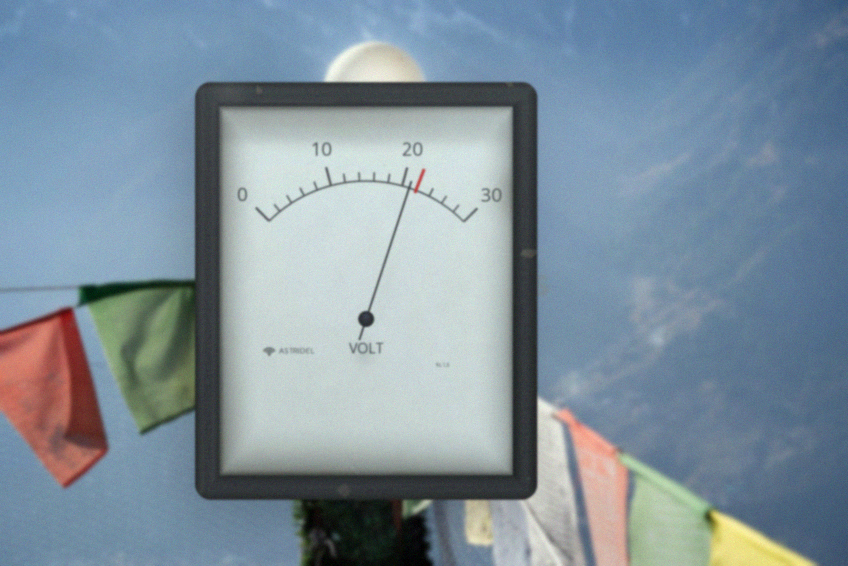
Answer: 21 V
